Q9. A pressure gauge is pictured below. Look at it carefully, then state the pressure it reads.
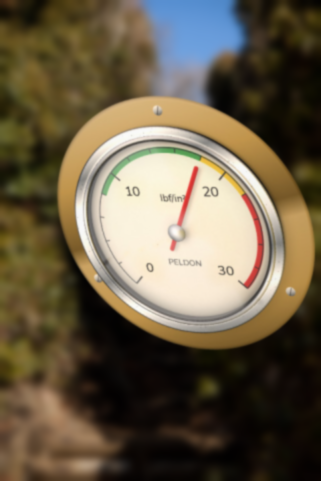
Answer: 18 psi
